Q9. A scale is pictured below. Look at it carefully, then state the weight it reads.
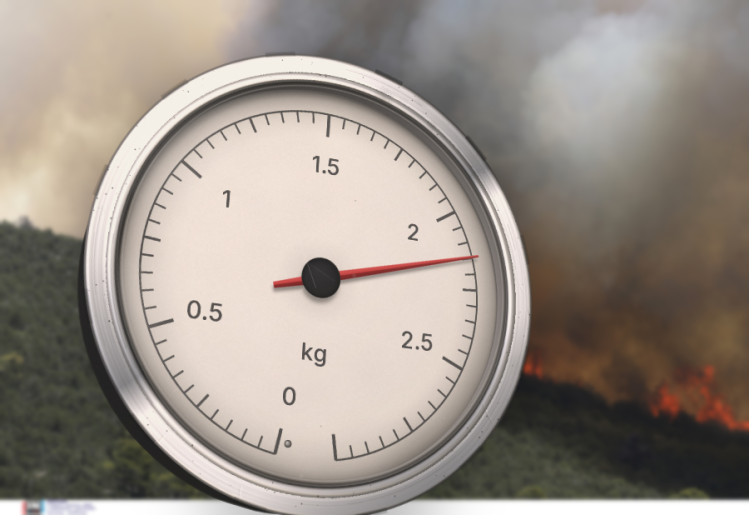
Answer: 2.15 kg
